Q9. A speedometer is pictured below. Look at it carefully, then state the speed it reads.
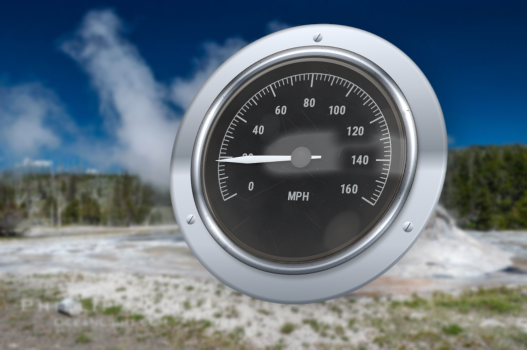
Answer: 18 mph
